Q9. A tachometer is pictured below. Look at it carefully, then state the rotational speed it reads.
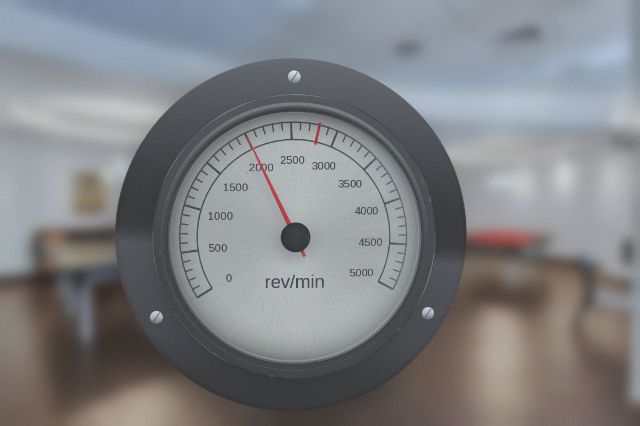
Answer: 2000 rpm
